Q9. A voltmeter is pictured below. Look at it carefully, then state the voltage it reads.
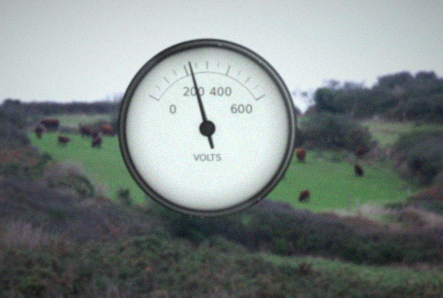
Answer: 225 V
